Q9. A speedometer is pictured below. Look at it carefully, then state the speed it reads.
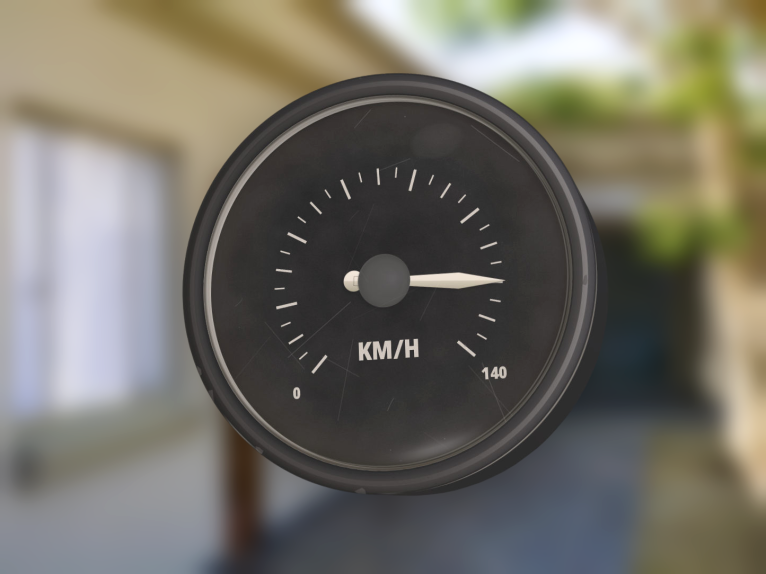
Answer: 120 km/h
